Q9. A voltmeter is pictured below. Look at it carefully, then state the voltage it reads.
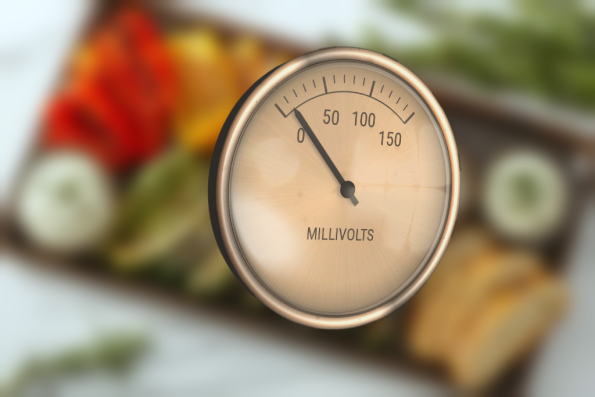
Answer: 10 mV
